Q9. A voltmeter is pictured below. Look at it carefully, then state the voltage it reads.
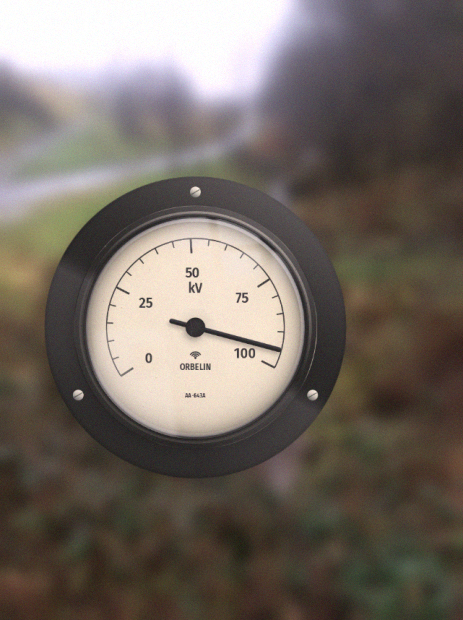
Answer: 95 kV
